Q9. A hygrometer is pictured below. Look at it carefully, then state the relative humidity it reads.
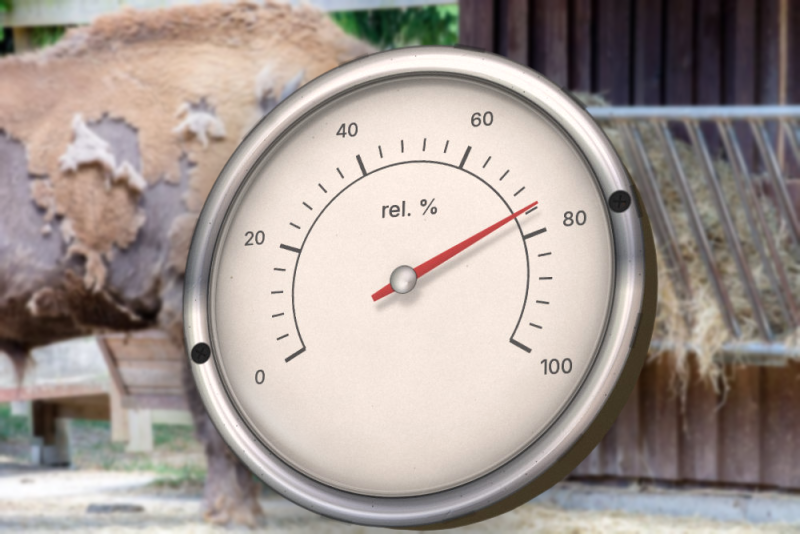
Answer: 76 %
